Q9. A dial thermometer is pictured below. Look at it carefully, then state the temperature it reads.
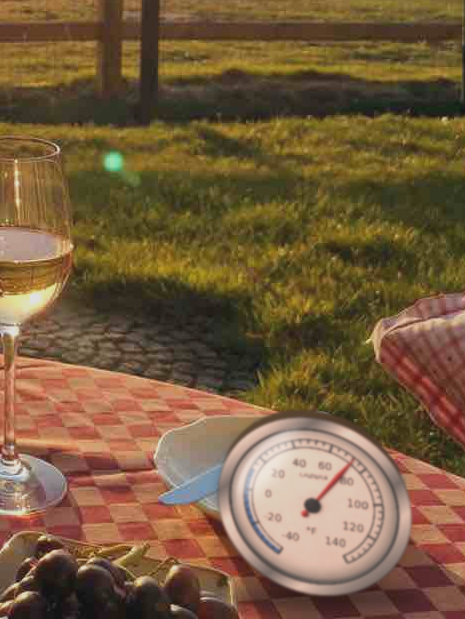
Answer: 72 °F
